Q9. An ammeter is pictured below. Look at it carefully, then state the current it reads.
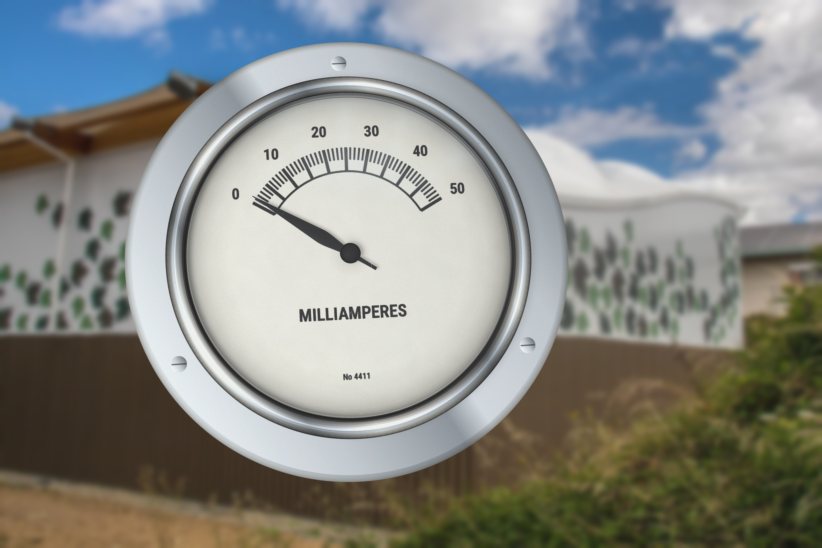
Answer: 1 mA
